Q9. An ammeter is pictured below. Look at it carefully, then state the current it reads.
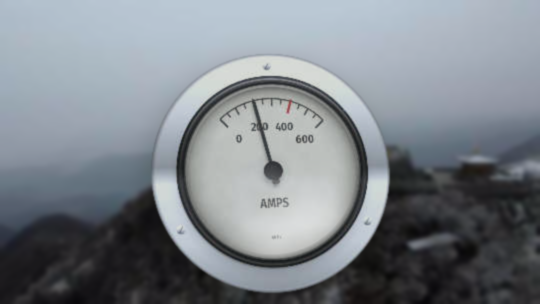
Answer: 200 A
